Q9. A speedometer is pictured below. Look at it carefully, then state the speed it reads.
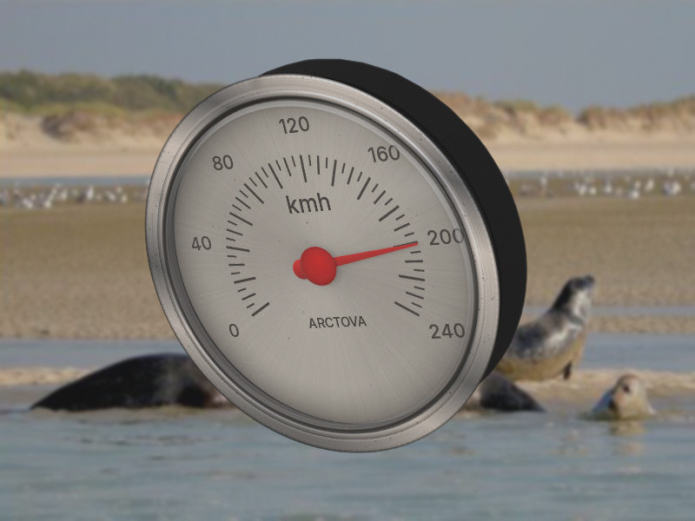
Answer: 200 km/h
